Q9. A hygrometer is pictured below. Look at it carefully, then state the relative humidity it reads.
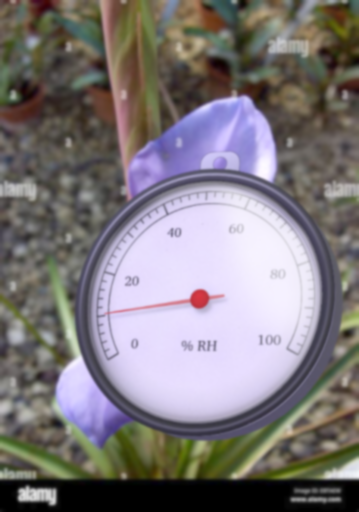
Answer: 10 %
